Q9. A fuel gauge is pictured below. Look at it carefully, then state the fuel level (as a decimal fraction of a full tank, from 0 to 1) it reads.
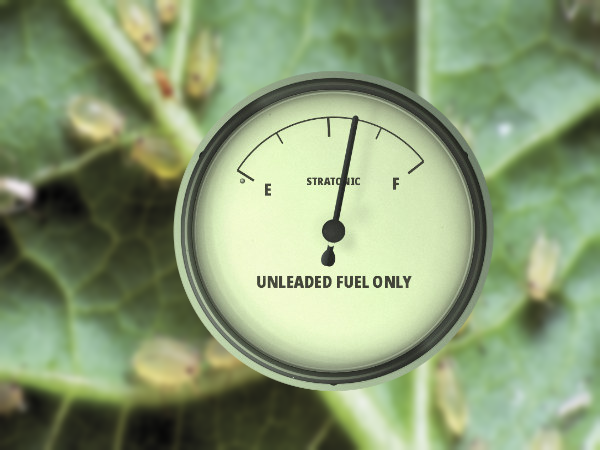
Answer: 0.625
